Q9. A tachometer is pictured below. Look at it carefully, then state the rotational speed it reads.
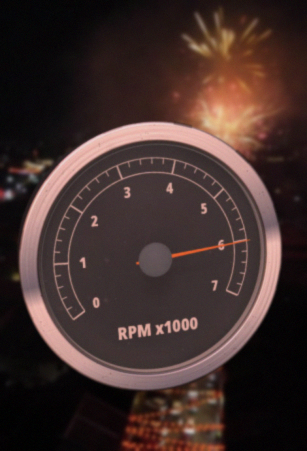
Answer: 6000 rpm
